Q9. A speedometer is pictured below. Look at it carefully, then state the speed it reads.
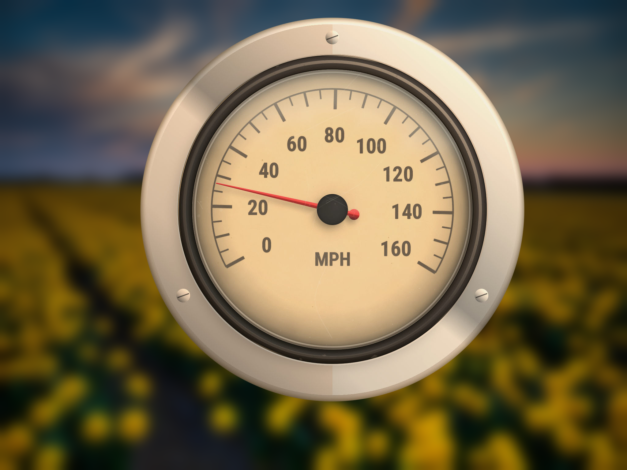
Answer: 27.5 mph
